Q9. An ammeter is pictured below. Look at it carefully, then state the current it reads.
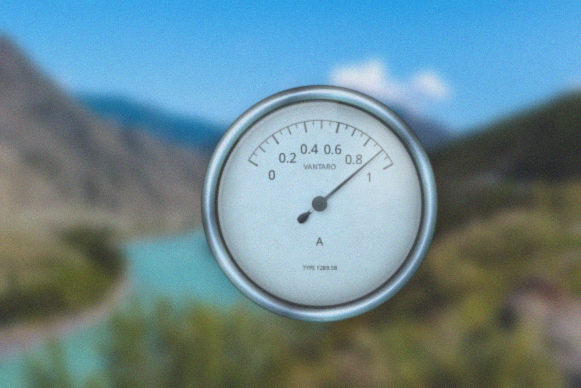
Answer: 0.9 A
